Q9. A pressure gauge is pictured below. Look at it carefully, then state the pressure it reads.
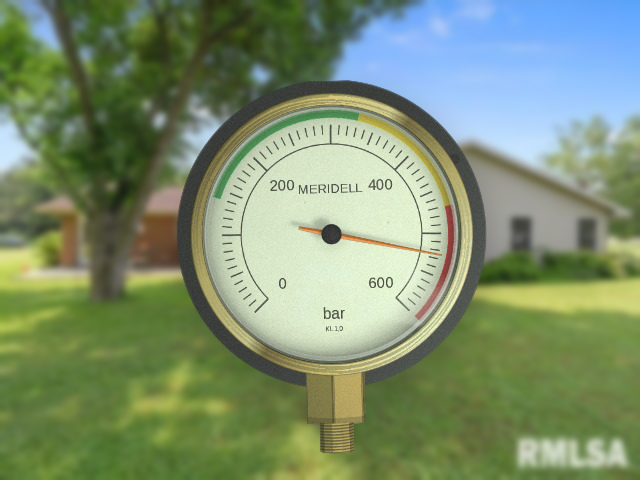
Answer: 525 bar
